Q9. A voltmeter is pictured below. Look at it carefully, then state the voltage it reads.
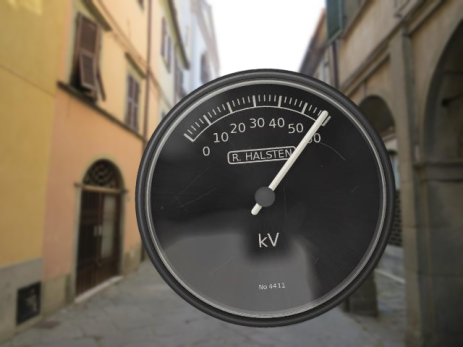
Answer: 58 kV
